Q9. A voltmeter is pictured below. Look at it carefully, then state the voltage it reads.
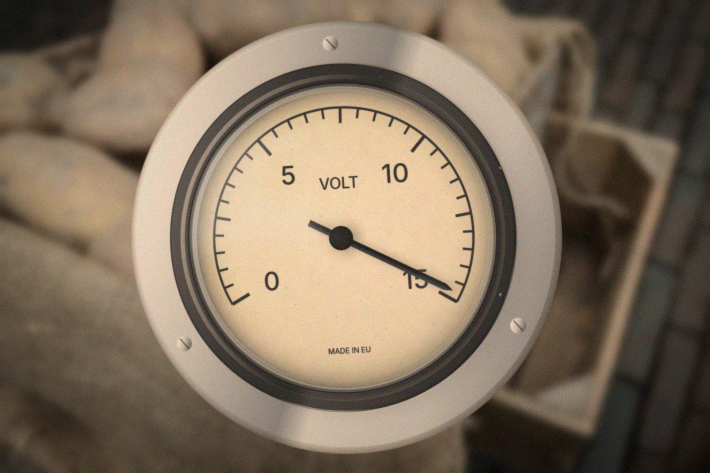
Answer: 14.75 V
